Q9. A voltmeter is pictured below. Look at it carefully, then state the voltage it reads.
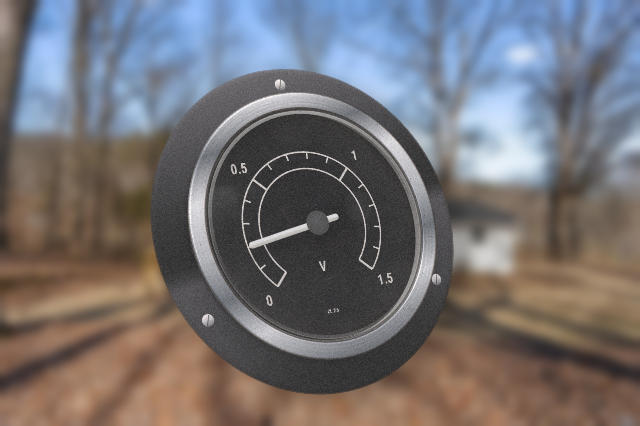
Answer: 0.2 V
